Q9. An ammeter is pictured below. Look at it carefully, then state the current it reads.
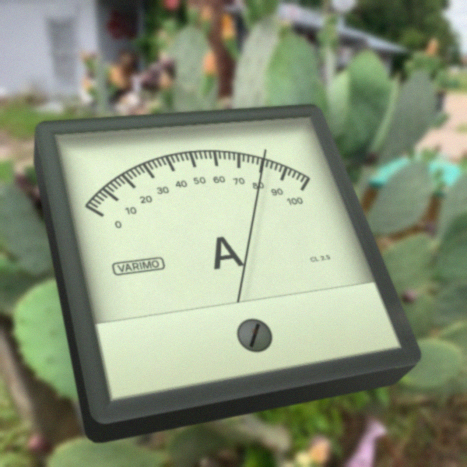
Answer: 80 A
